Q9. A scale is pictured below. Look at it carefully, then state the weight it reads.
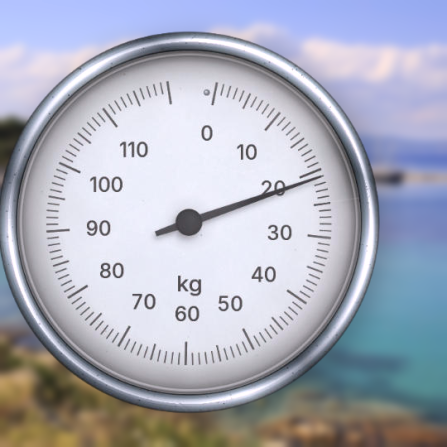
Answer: 21 kg
